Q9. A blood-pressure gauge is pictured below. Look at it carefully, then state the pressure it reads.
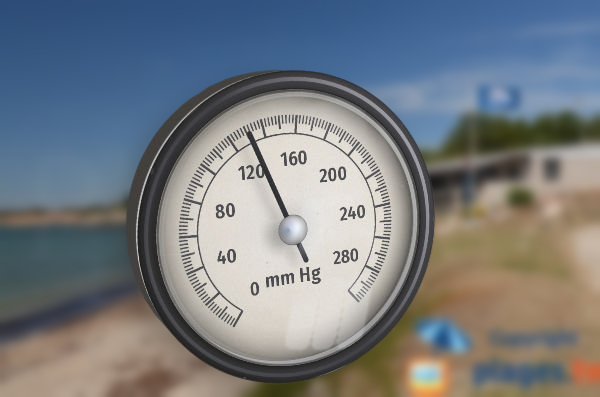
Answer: 130 mmHg
